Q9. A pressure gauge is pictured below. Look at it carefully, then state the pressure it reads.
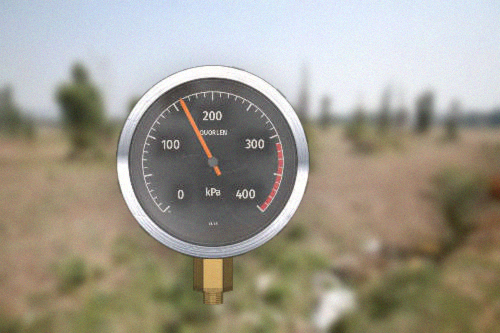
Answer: 160 kPa
